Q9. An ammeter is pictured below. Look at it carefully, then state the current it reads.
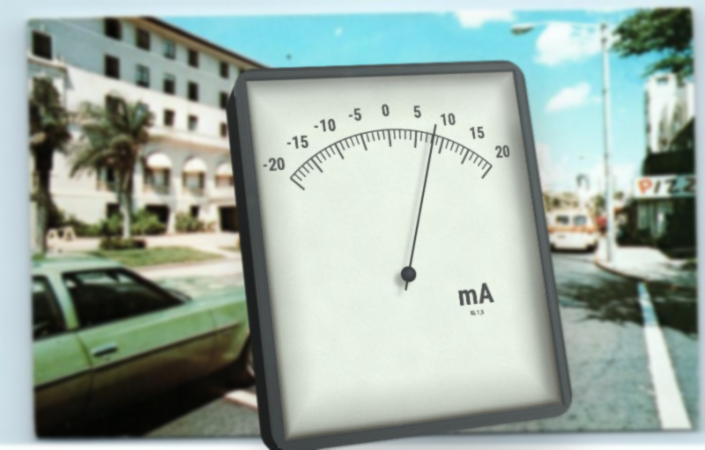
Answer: 8 mA
